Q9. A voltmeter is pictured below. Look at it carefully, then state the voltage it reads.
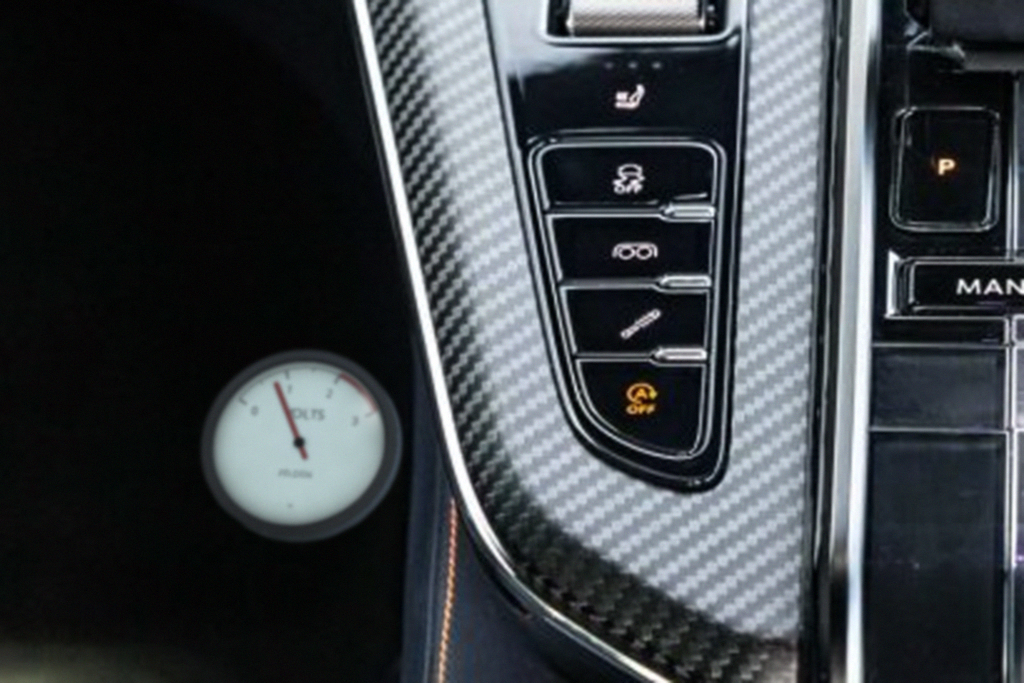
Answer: 0.75 V
